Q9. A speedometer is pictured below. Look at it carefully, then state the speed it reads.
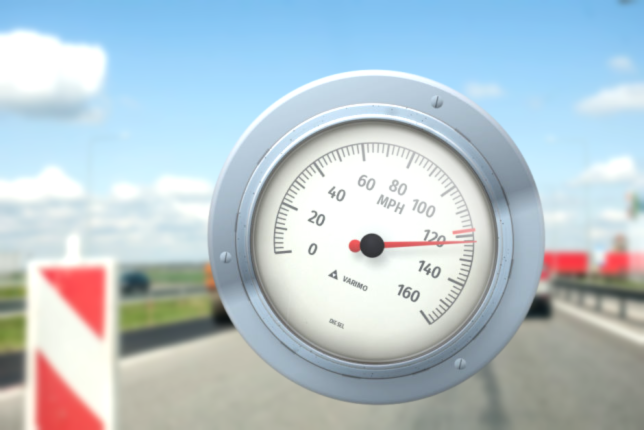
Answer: 122 mph
